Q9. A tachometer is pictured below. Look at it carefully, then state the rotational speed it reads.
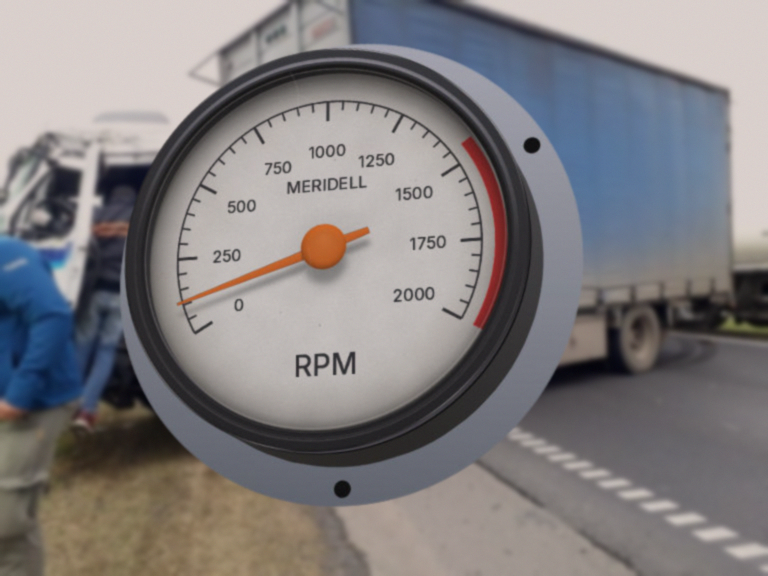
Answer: 100 rpm
